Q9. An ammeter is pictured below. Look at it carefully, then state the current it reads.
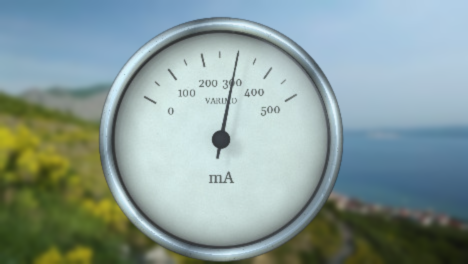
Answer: 300 mA
